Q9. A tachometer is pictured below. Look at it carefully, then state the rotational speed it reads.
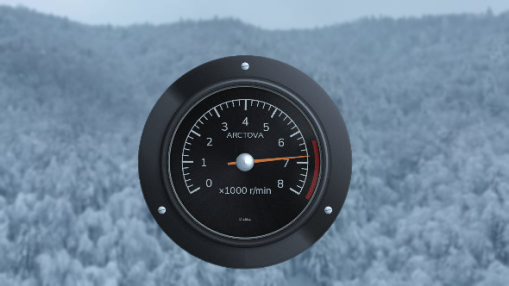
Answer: 6800 rpm
